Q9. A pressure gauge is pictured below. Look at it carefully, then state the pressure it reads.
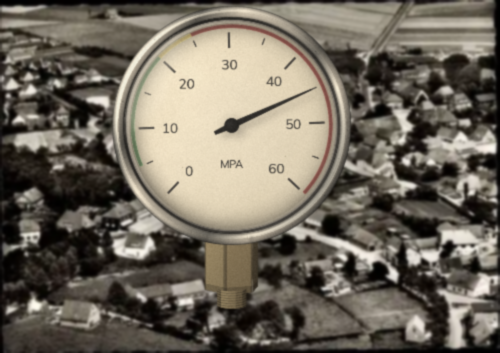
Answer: 45 MPa
